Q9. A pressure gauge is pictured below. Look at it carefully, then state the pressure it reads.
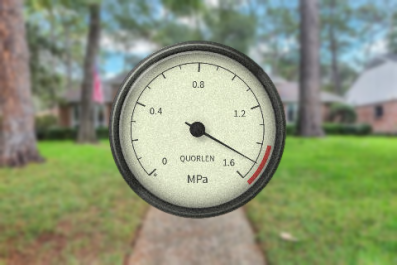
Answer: 1.5 MPa
